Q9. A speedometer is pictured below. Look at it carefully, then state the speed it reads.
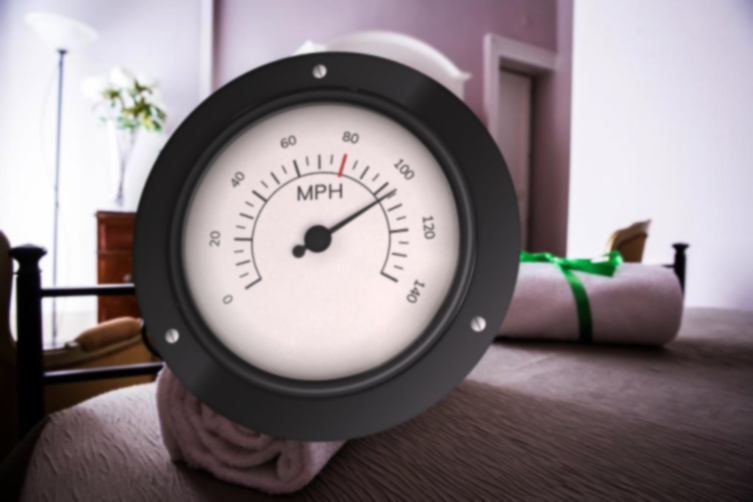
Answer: 105 mph
